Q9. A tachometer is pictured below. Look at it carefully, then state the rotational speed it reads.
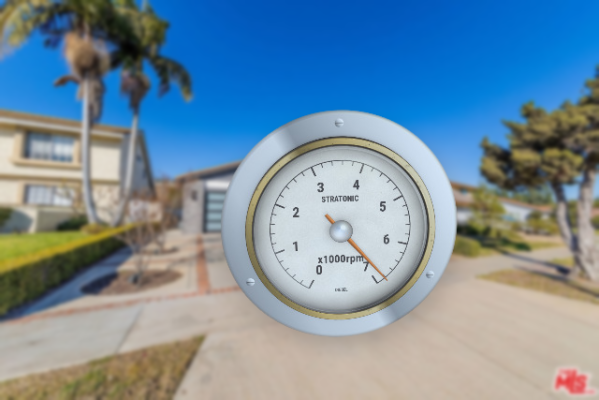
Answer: 6800 rpm
